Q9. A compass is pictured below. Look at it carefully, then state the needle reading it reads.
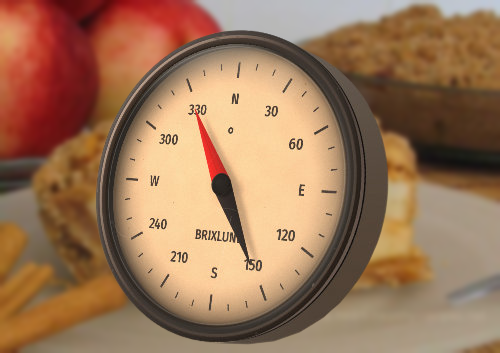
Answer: 330 °
